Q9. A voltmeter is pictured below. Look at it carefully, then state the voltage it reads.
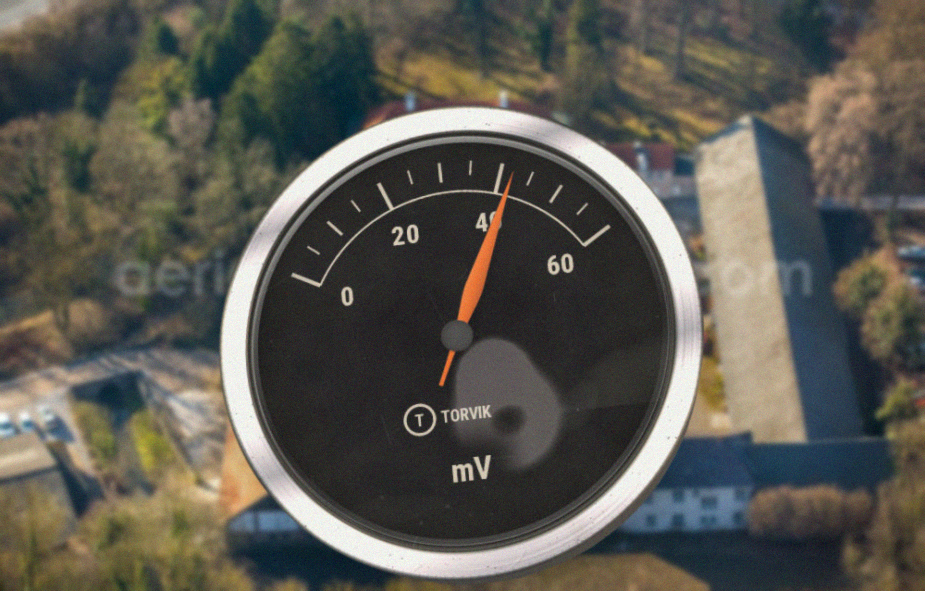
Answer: 42.5 mV
